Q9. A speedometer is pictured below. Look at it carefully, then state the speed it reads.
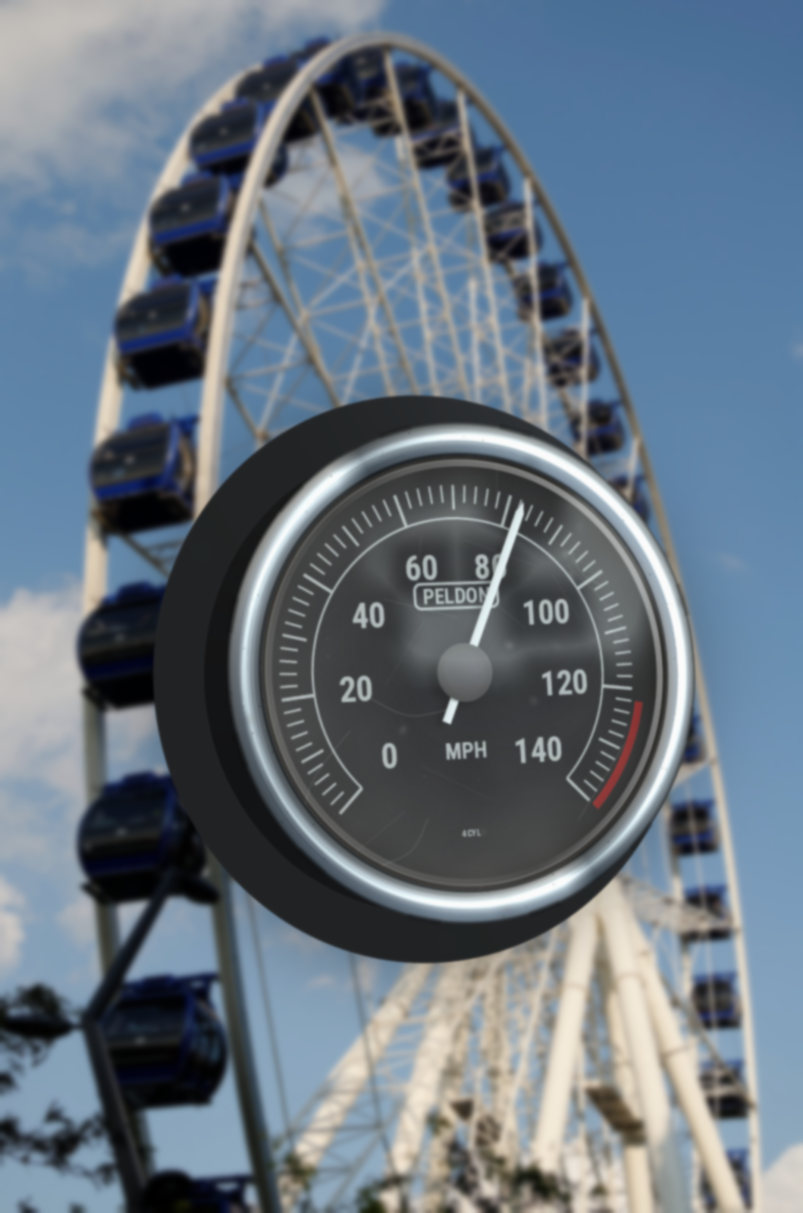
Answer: 82 mph
